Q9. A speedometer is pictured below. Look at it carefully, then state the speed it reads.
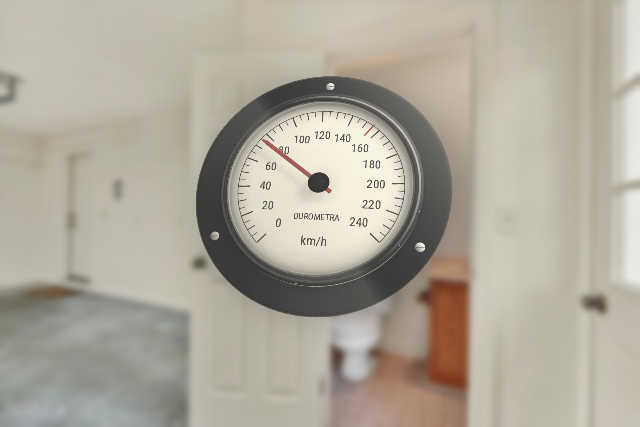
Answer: 75 km/h
